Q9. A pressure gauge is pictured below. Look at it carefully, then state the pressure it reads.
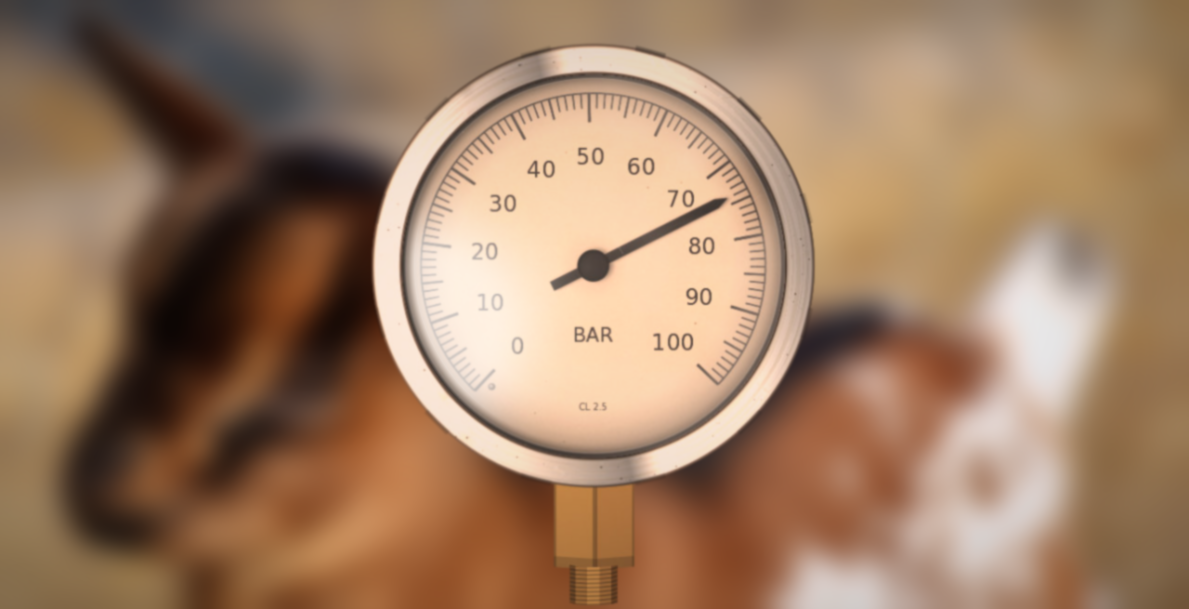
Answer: 74 bar
